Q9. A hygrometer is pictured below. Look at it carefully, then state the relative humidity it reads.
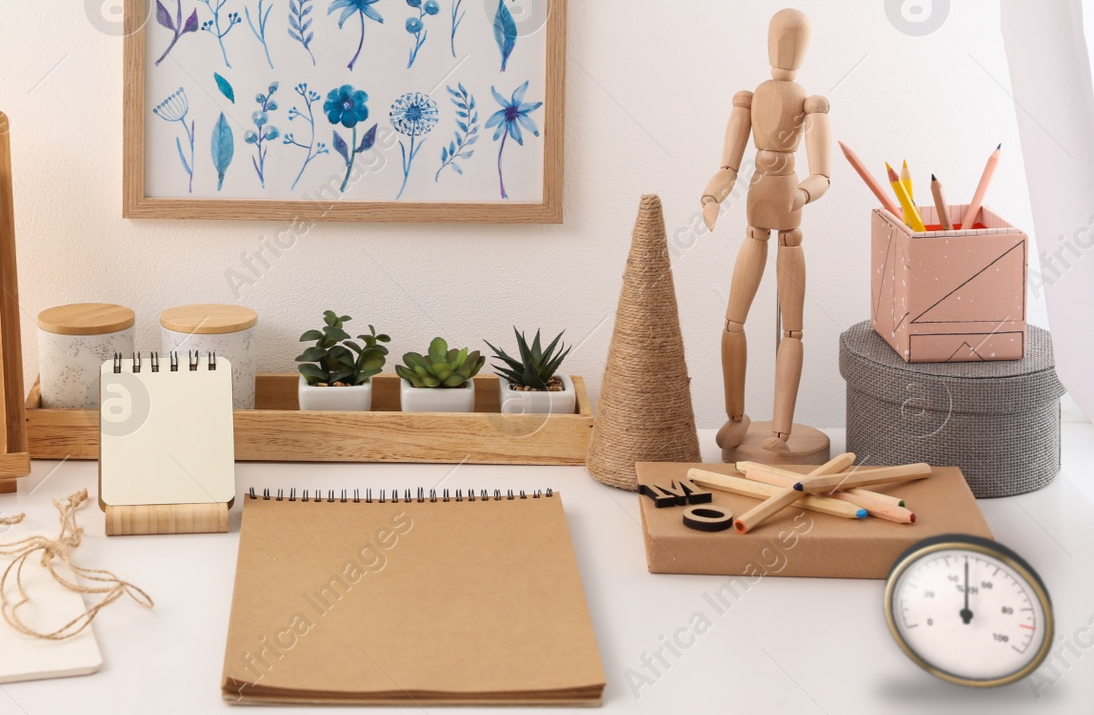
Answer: 48 %
